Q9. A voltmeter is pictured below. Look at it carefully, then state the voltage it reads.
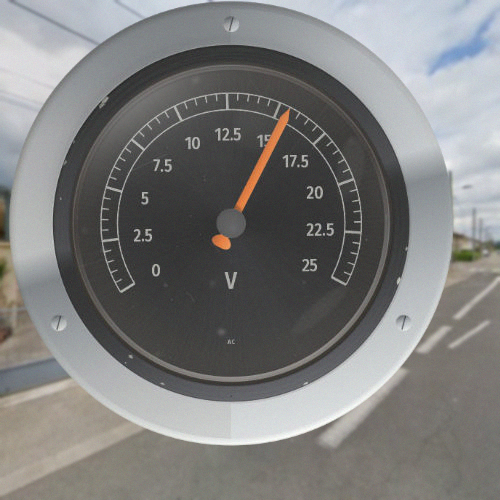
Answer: 15.5 V
